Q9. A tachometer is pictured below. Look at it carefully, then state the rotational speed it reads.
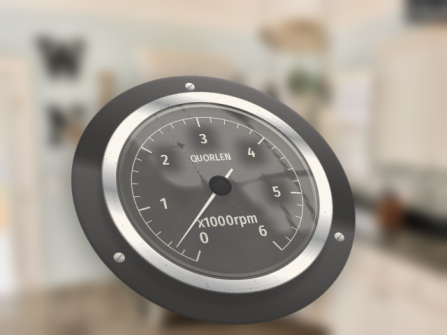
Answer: 300 rpm
